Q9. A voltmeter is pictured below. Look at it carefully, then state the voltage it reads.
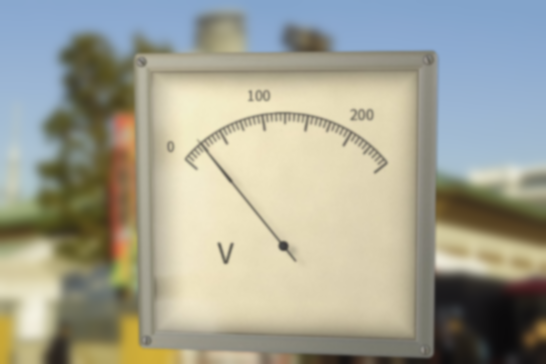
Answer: 25 V
